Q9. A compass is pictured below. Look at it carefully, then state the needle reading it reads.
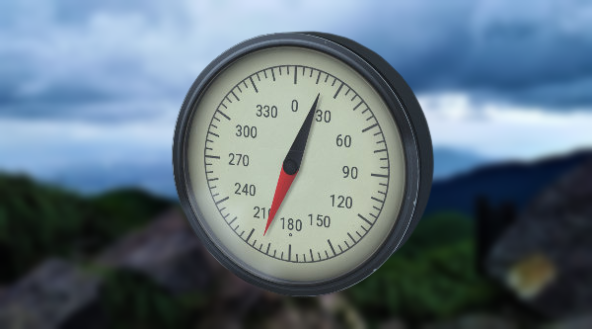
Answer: 200 °
